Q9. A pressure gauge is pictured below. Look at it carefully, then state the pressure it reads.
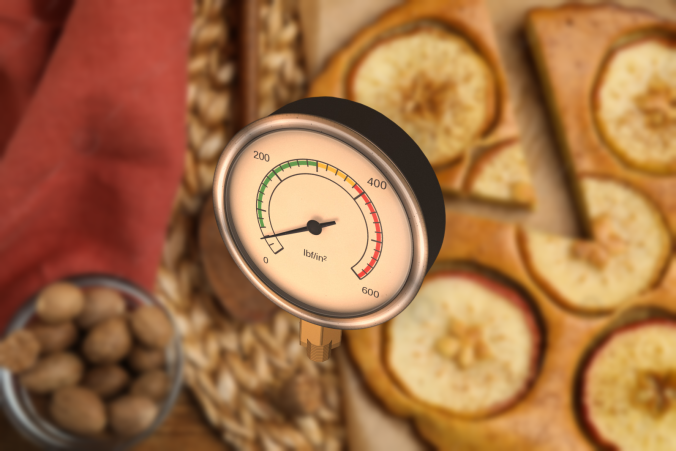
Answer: 40 psi
